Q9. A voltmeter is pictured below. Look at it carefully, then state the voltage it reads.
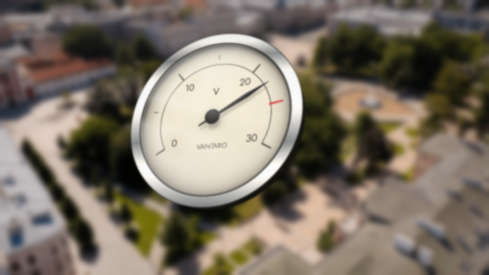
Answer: 22.5 V
